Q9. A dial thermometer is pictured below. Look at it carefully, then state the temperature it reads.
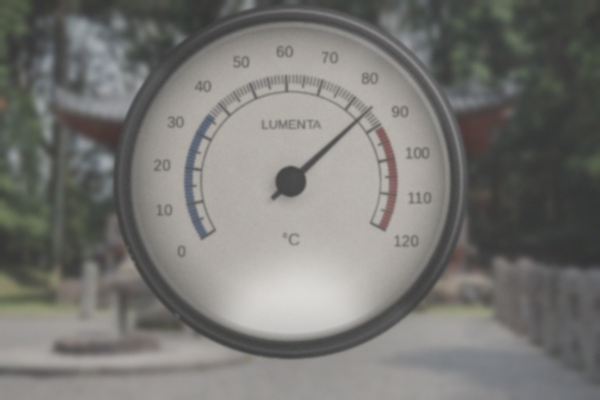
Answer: 85 °C
